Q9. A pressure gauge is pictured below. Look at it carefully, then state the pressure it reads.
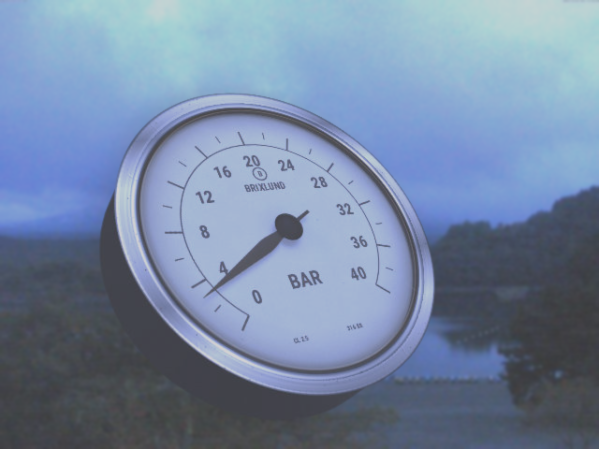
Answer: 3 bar
